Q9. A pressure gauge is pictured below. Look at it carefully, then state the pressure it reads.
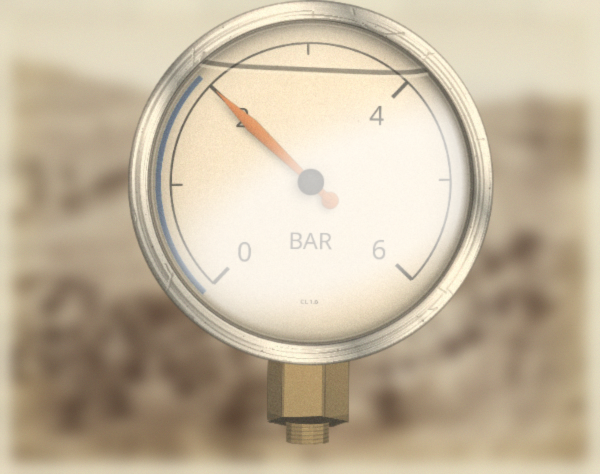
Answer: 2 bar
